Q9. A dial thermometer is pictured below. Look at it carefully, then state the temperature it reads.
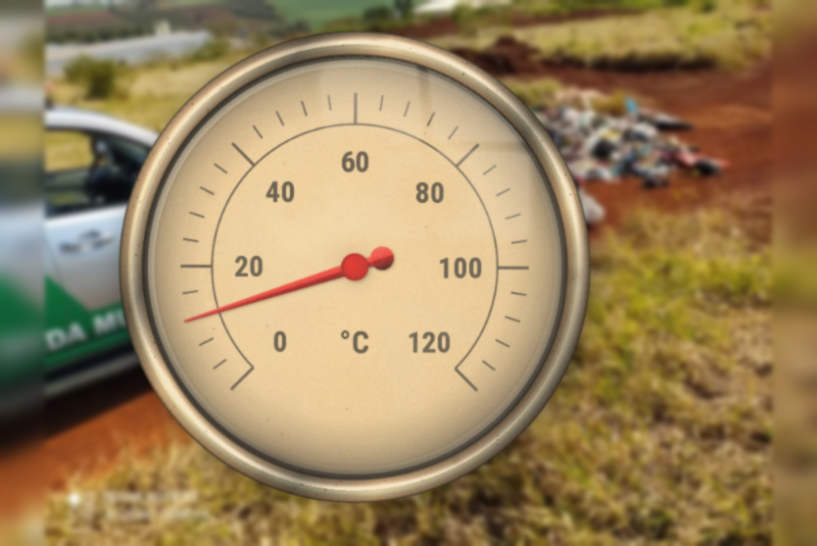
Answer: 12 °C
